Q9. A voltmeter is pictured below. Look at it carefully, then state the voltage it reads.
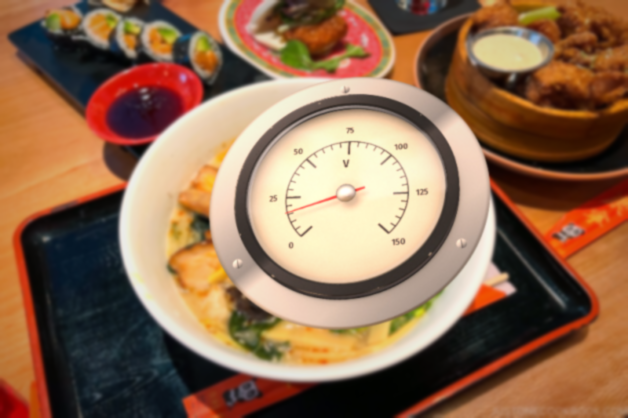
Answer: 15 V
